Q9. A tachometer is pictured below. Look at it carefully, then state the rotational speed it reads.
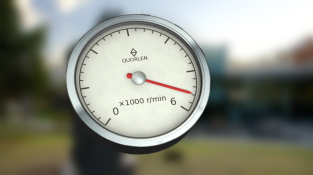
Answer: 5600 rpm
